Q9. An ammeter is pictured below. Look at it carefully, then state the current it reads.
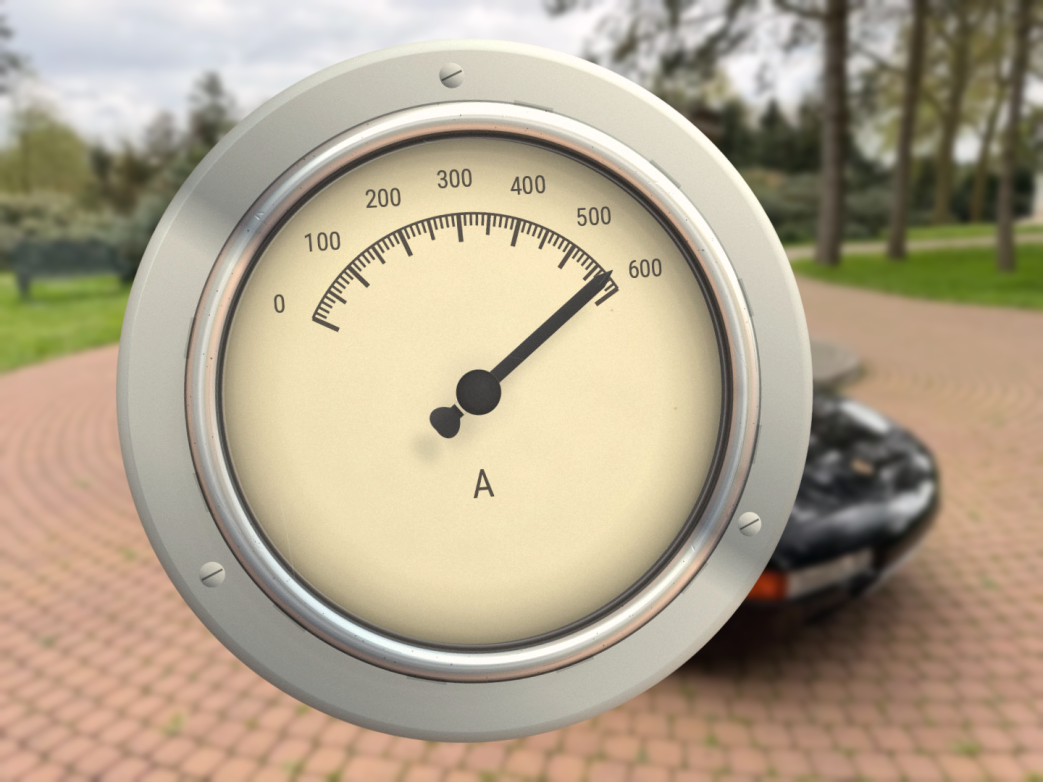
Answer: 570 A
